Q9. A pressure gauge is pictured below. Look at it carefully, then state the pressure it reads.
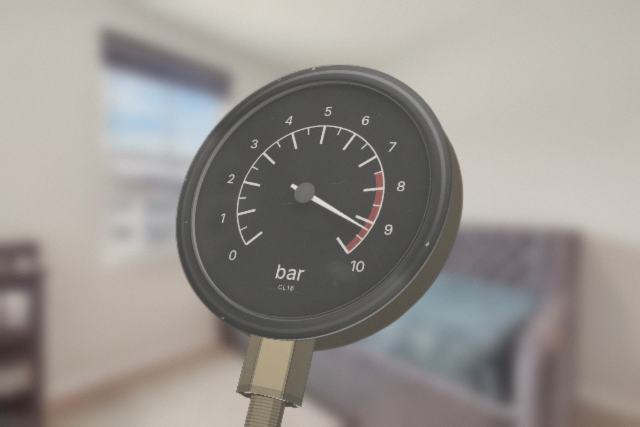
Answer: 9.25 bar
